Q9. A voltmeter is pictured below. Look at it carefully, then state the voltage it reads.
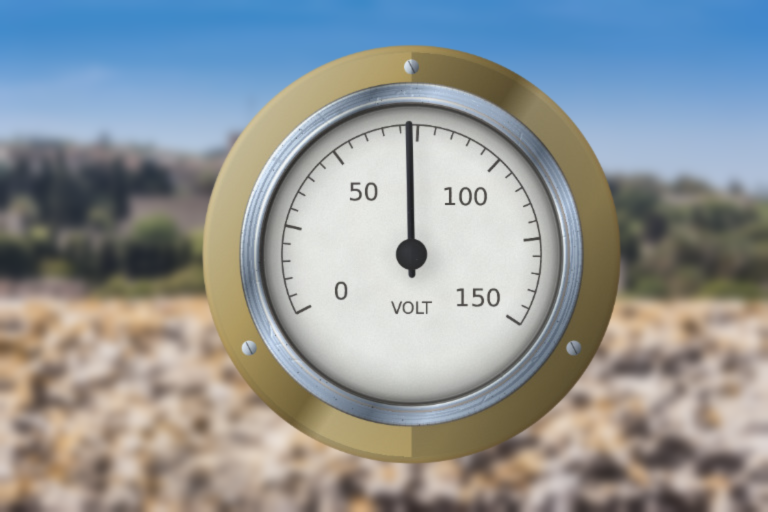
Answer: 72.5 V
